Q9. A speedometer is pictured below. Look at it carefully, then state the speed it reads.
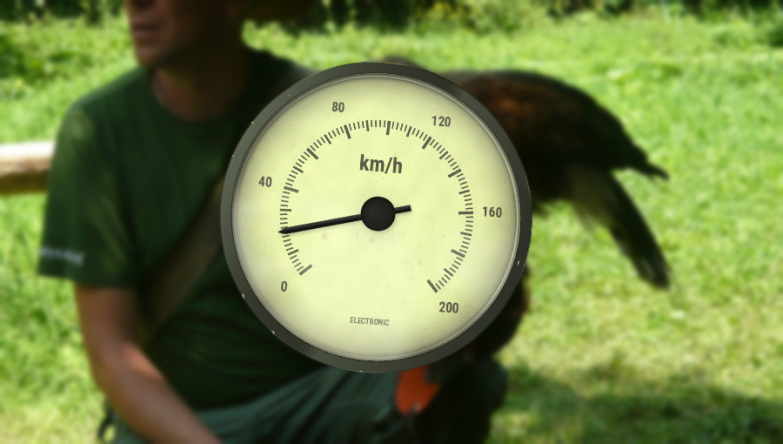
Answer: 20 km/h
